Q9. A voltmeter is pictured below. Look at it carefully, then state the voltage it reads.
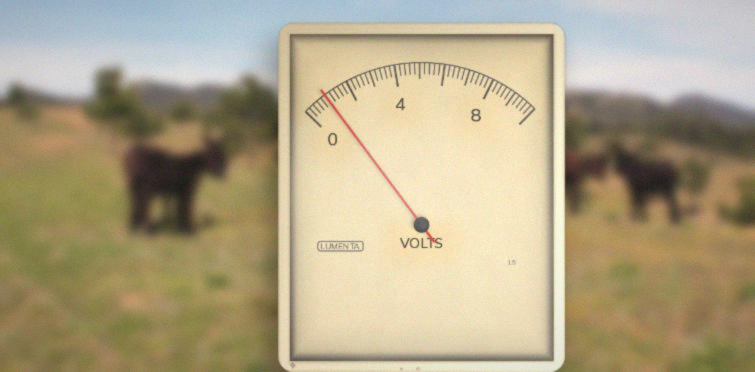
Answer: 1 V
